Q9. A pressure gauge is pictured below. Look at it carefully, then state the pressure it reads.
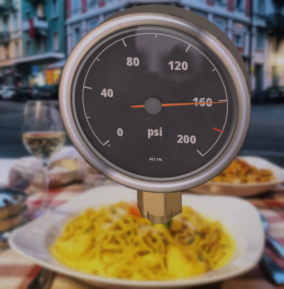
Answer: 160 psi
